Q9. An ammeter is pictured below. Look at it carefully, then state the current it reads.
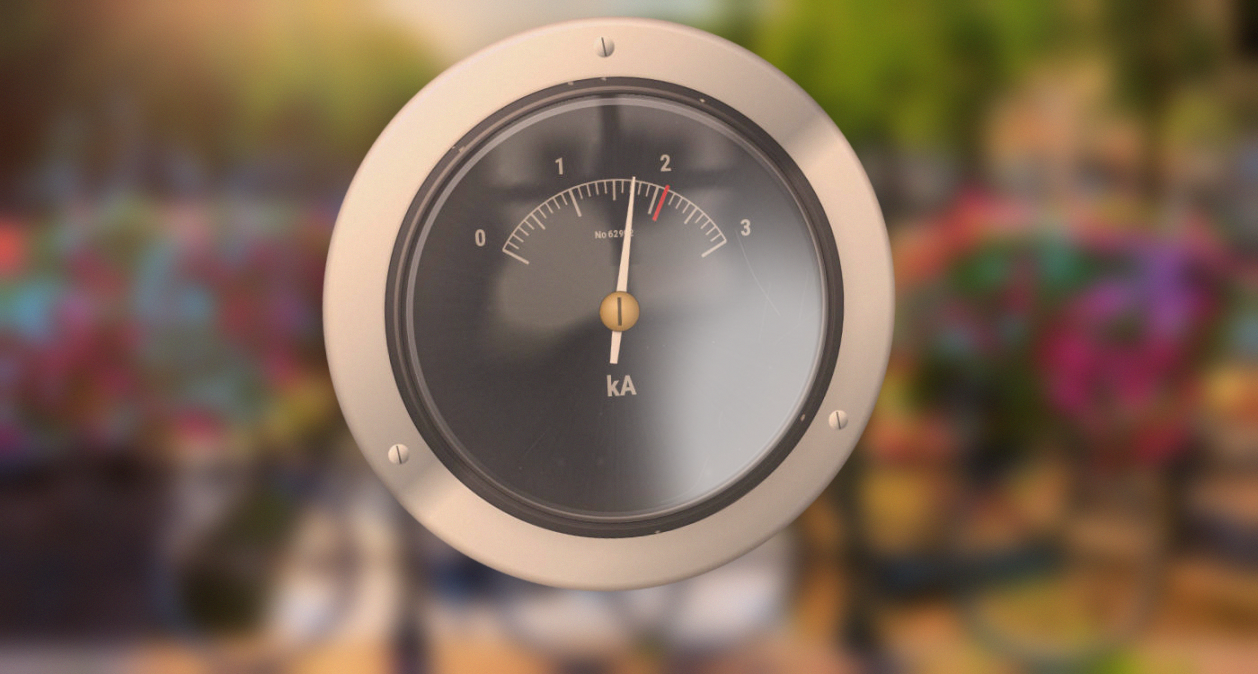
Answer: 1.7 kA
